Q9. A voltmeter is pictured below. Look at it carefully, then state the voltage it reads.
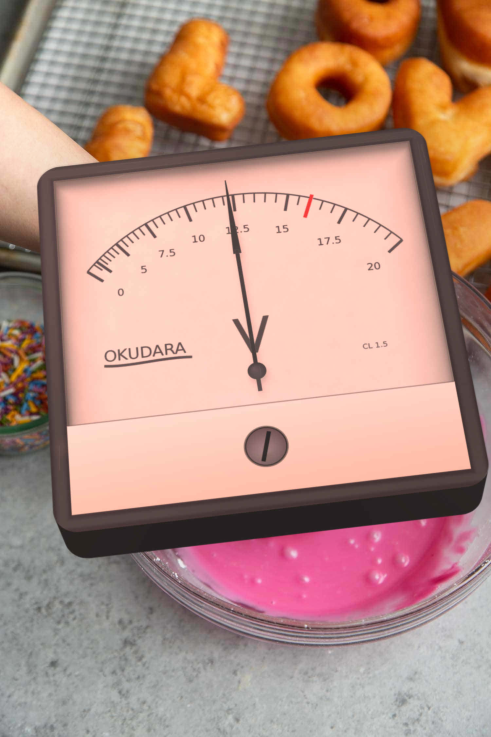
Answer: 12.25 V
